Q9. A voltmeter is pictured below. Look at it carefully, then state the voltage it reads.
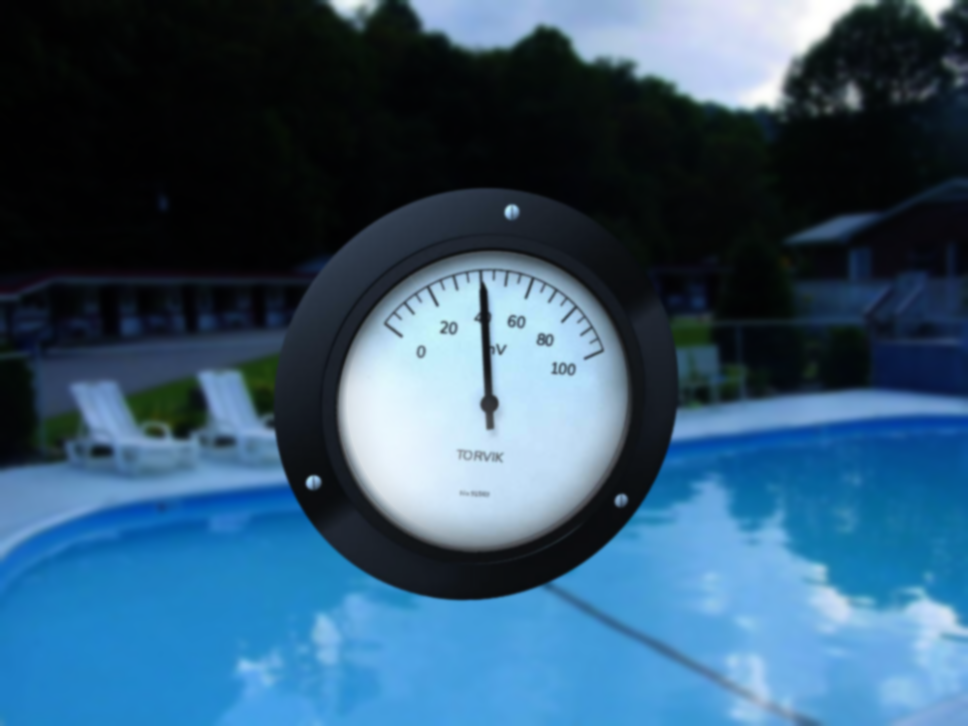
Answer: 40 mV
